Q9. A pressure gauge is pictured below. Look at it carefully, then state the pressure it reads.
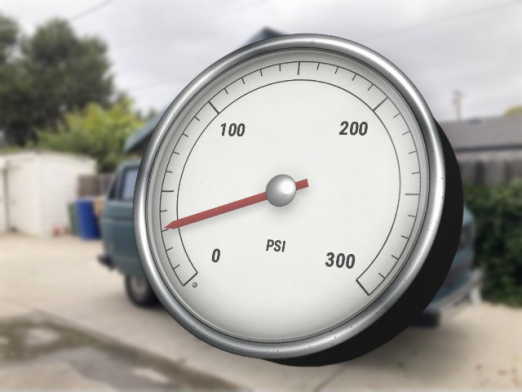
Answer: 30 psi
